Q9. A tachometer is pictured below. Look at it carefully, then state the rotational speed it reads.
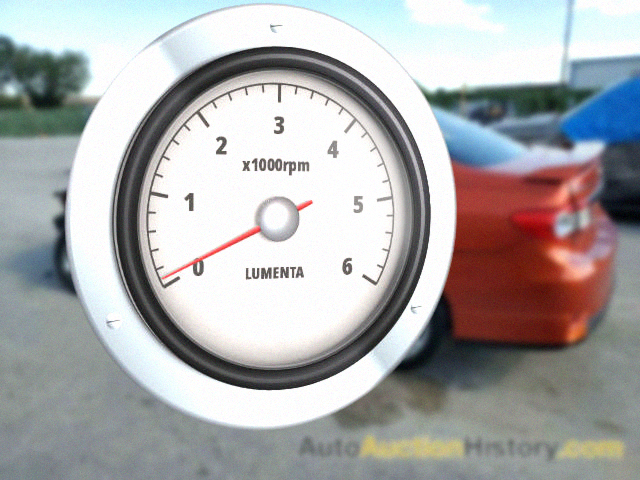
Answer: 100 rpm
